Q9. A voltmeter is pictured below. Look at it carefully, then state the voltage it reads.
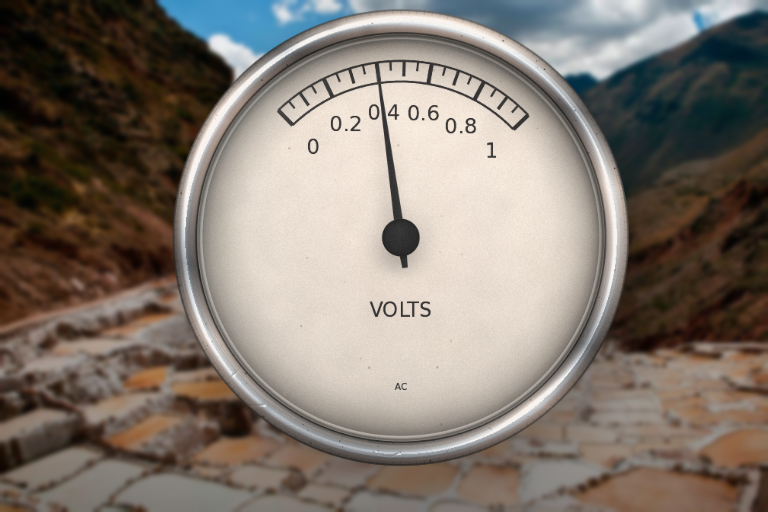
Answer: 0.4 V
